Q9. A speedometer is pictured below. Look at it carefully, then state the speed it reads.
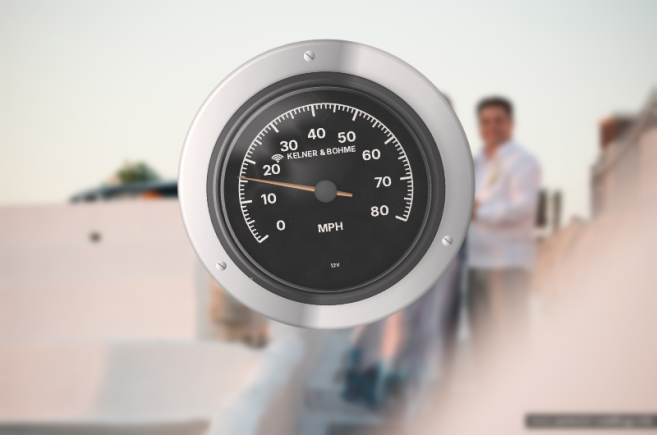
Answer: 16 mph
